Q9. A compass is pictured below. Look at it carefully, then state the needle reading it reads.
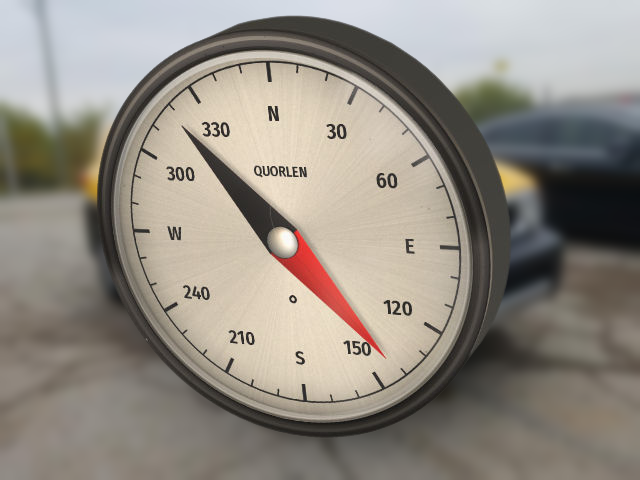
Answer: 140 °
